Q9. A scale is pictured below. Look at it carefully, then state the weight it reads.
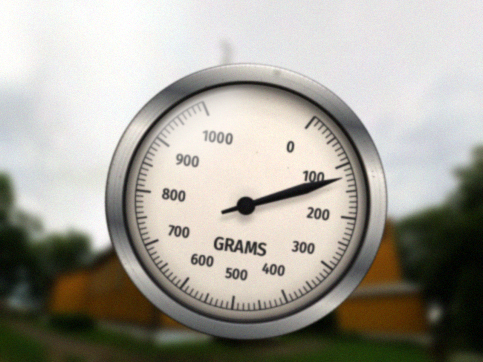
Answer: 120 g
